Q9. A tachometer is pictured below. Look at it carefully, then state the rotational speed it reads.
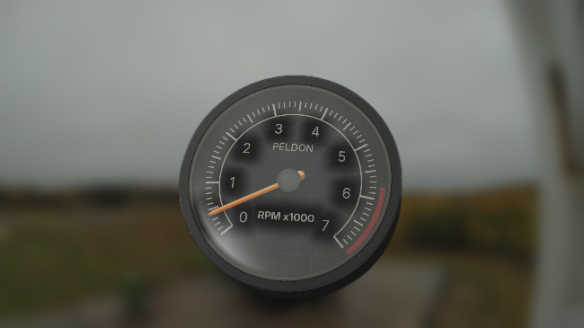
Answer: 400 rpm
